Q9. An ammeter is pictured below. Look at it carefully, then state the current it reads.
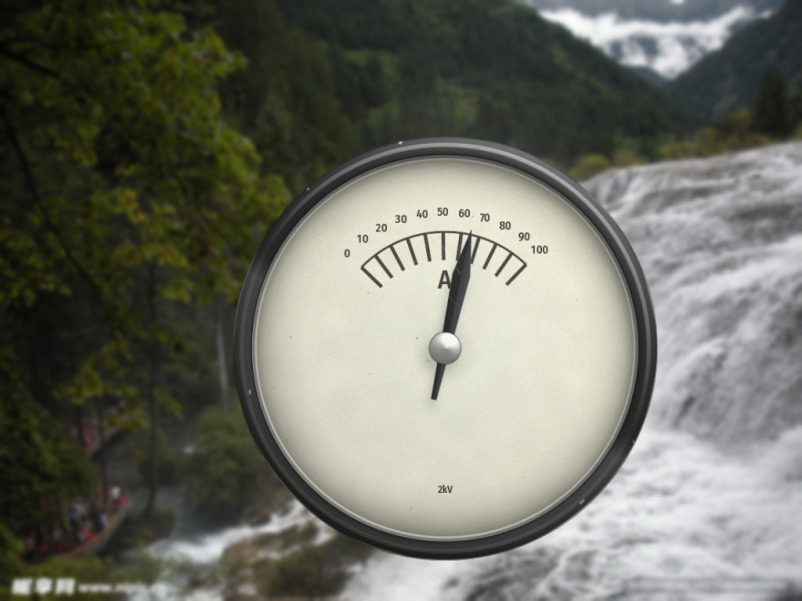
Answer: 65 A
